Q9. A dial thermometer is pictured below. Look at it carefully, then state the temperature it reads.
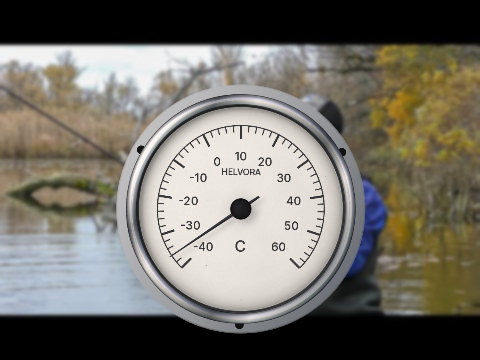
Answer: -36 °C
